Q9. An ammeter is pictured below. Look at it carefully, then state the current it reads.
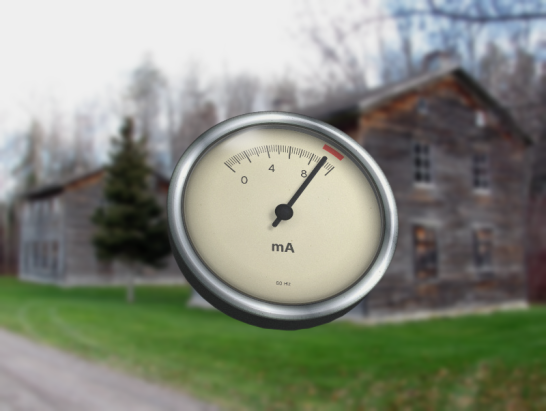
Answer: 9 mA
